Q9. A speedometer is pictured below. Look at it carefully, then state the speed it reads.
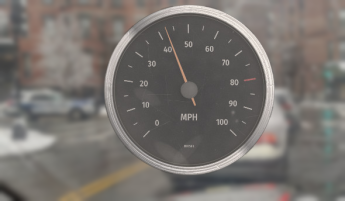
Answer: 42.5 mph
